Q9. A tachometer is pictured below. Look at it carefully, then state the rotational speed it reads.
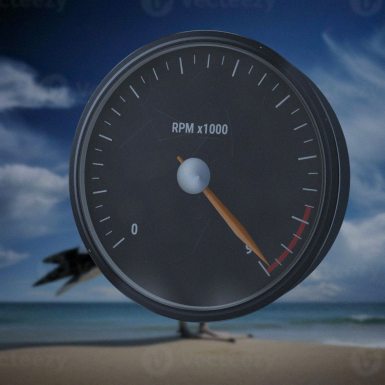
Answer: 8875 rpm
